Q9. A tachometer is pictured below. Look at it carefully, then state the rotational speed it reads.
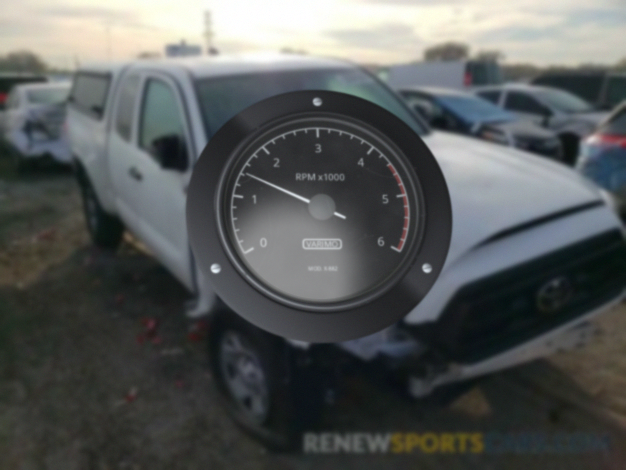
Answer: 1400 rpm
